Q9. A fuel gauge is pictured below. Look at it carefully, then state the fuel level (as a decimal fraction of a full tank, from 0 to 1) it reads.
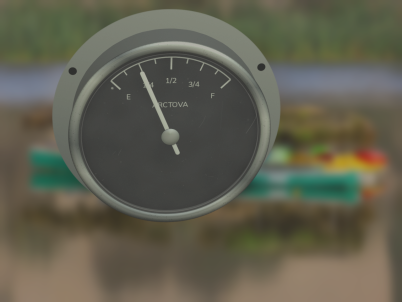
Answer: 0.25
